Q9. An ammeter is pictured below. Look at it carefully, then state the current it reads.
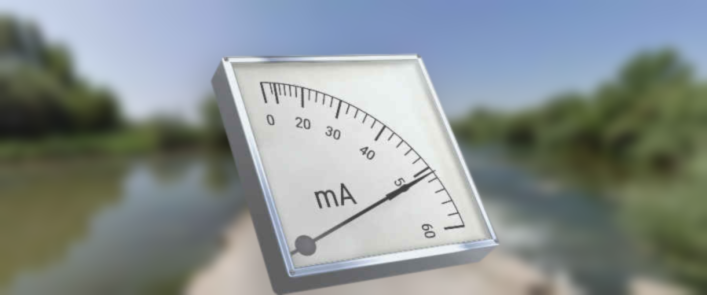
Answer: 51 mA
